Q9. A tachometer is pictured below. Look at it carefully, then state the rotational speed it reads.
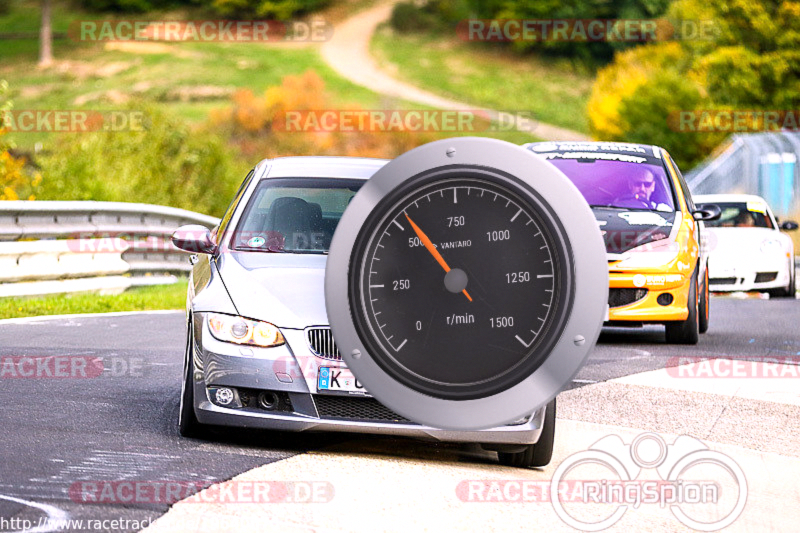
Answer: 550 rpm
